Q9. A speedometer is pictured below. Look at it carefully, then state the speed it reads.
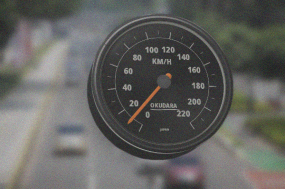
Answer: 10 km/h
